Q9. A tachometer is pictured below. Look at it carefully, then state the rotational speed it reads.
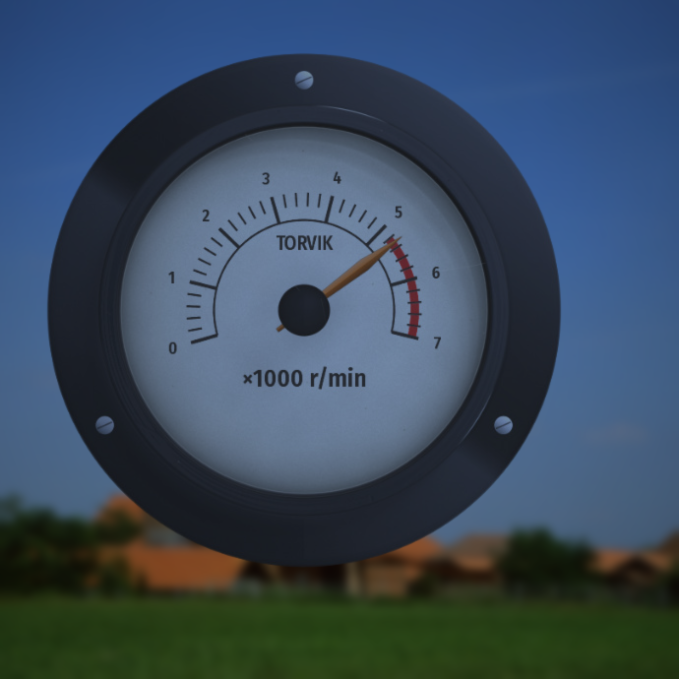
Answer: 5300 rpm
